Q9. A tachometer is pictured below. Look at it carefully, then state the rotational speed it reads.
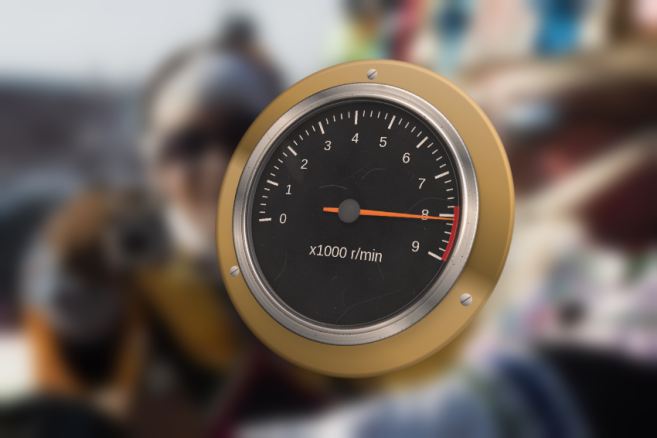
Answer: 8100 rpm
